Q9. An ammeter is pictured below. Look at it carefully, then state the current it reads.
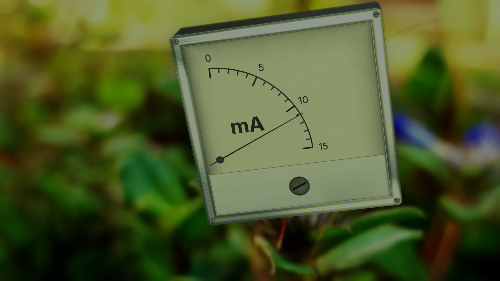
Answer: 11 mA
